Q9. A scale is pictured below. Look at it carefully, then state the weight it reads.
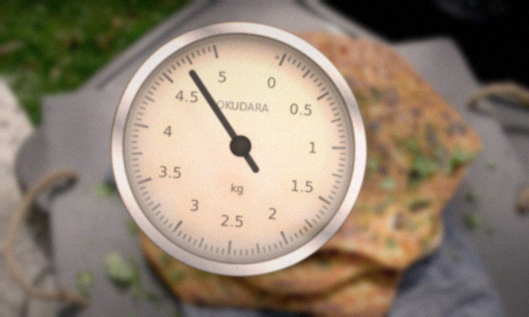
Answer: 4.7 kg
